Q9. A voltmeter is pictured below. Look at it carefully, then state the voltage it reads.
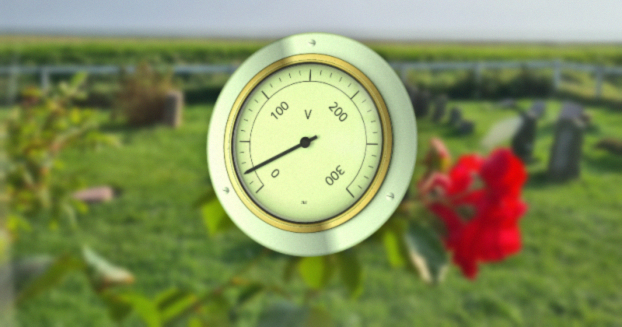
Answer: 20 V
